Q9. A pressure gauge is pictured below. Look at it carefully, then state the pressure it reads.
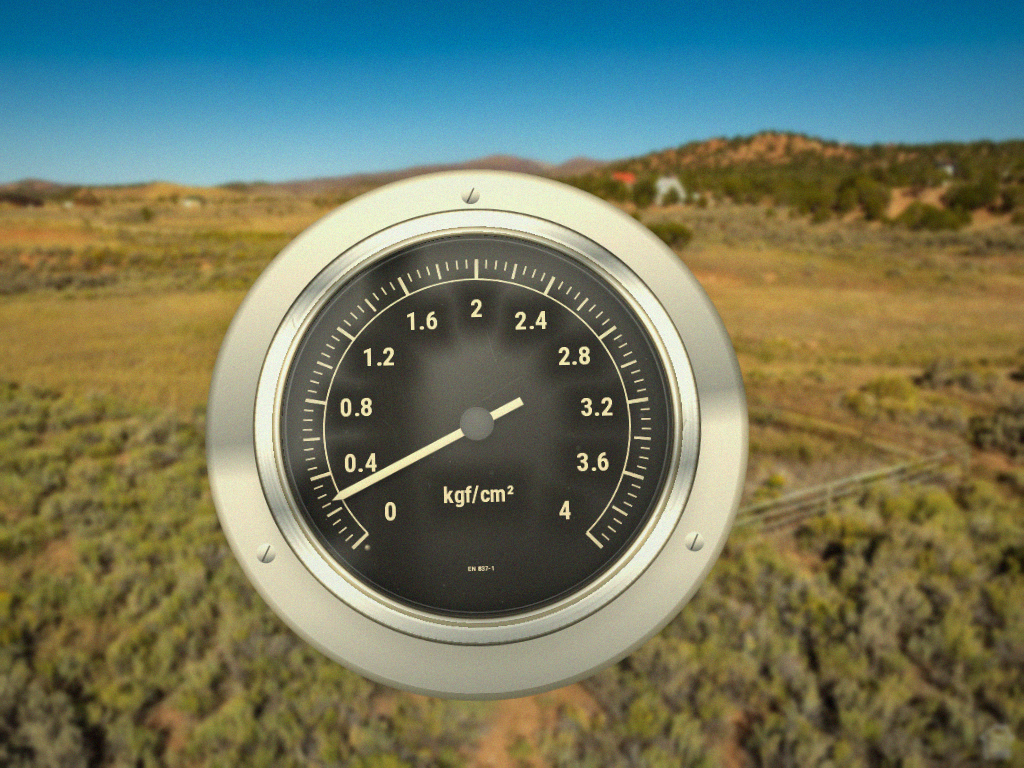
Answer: 0.25 kg/cm²
